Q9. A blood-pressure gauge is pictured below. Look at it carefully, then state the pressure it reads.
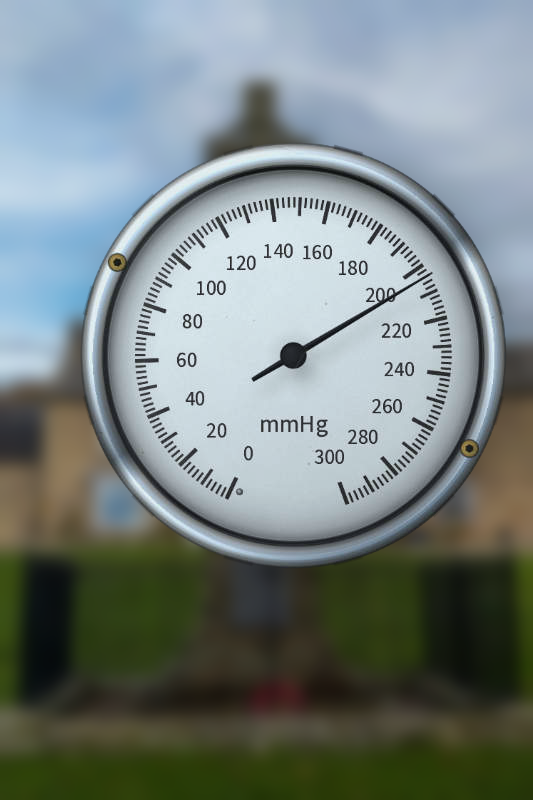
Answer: 204 mmHg
